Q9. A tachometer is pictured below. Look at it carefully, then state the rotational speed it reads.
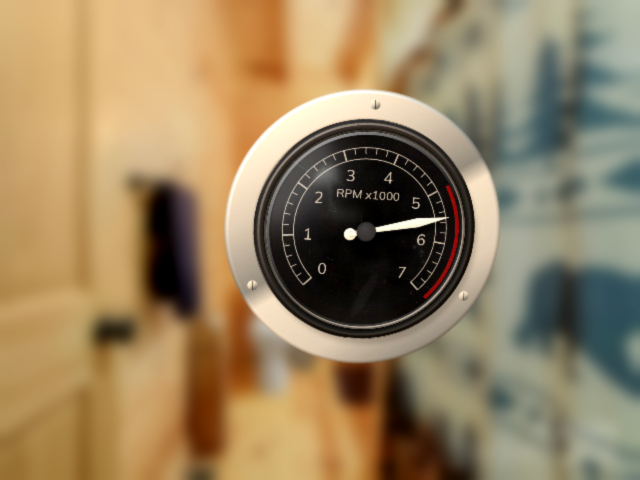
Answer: 5500 rpm
